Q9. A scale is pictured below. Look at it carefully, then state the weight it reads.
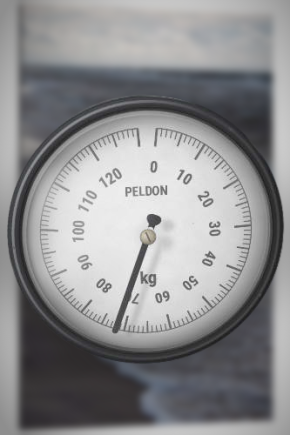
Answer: 72 kg
